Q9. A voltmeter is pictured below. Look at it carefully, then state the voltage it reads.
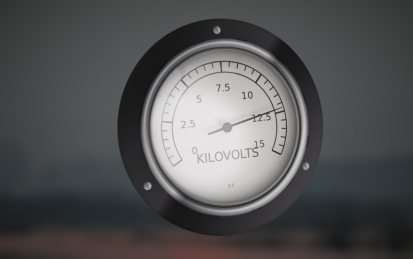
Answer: 12.25 kV
